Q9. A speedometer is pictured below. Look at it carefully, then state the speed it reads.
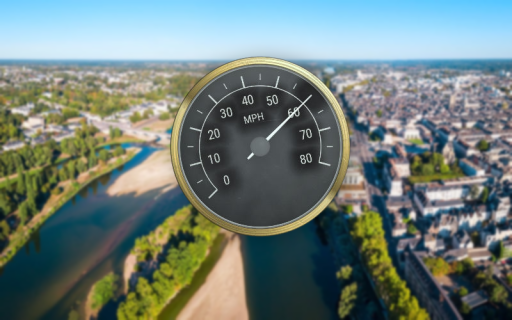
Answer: 60 mph
